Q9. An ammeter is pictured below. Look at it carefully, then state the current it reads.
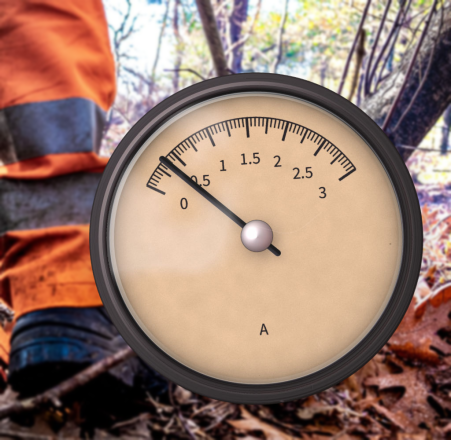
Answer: 0.35 A
